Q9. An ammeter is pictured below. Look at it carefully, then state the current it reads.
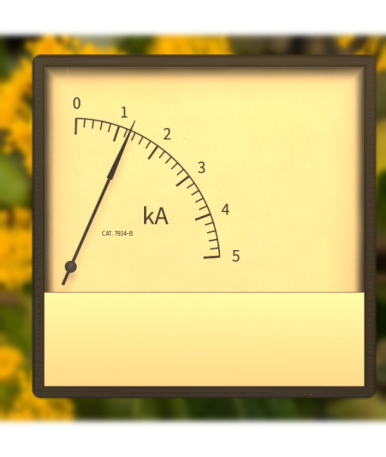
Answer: 1.3 kA
